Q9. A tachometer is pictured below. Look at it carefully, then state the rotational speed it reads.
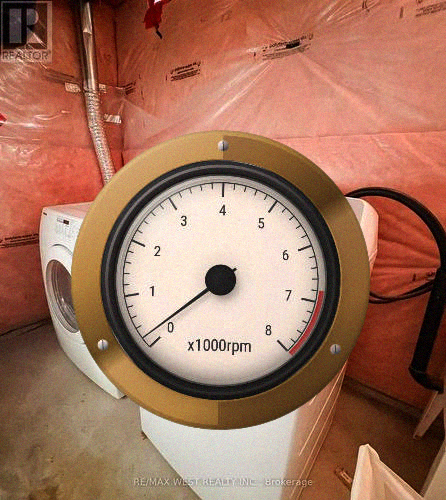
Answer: 200 rpm
